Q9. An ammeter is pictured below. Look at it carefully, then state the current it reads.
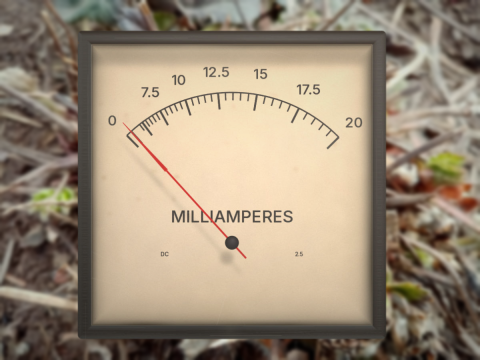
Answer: 2.5 mA
